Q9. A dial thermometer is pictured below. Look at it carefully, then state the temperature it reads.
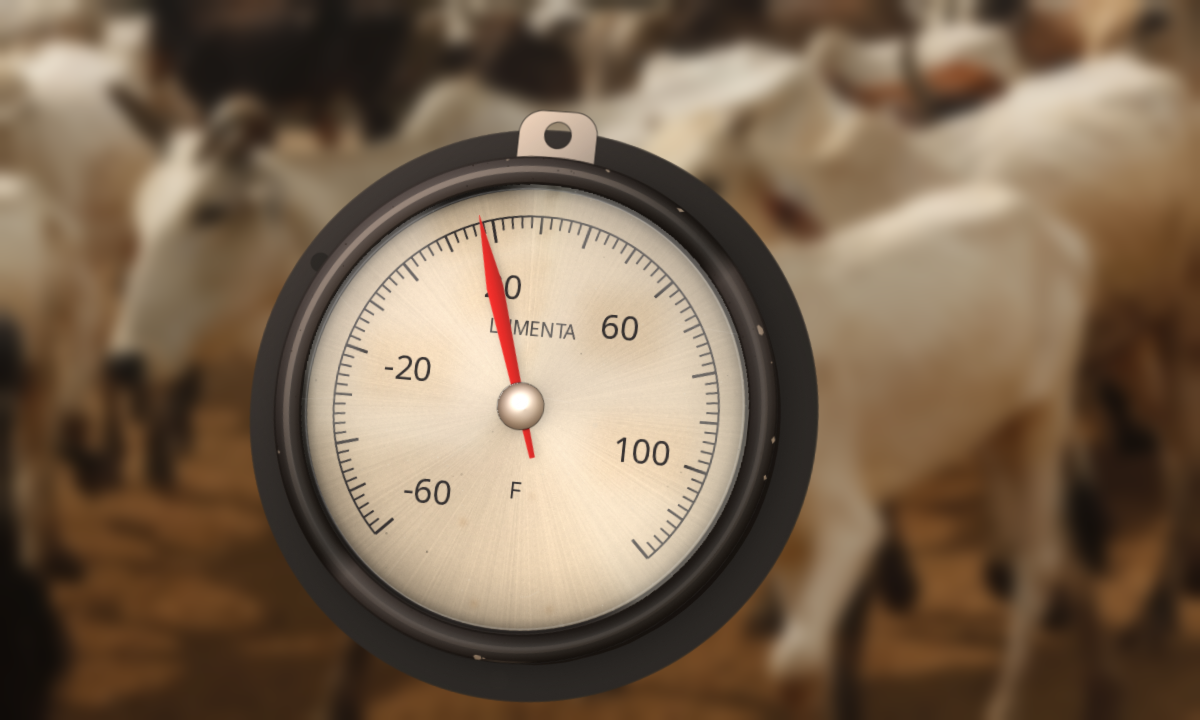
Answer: 18 °F
